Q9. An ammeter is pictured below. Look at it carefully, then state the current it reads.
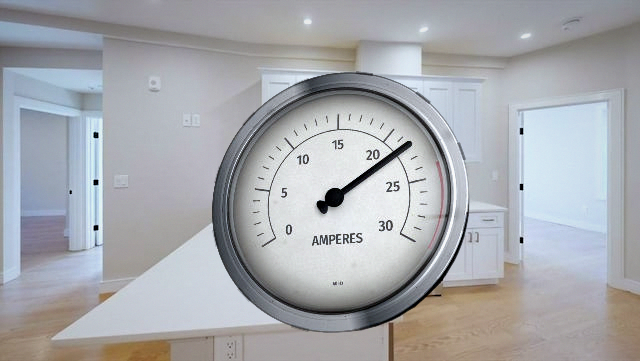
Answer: 22 A
